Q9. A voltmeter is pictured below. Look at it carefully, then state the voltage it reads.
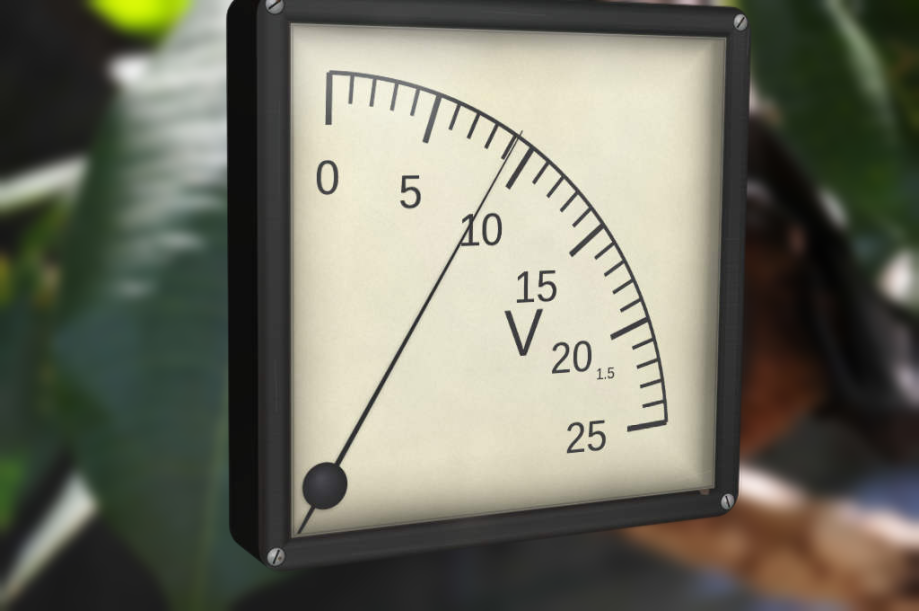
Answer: 9 V
